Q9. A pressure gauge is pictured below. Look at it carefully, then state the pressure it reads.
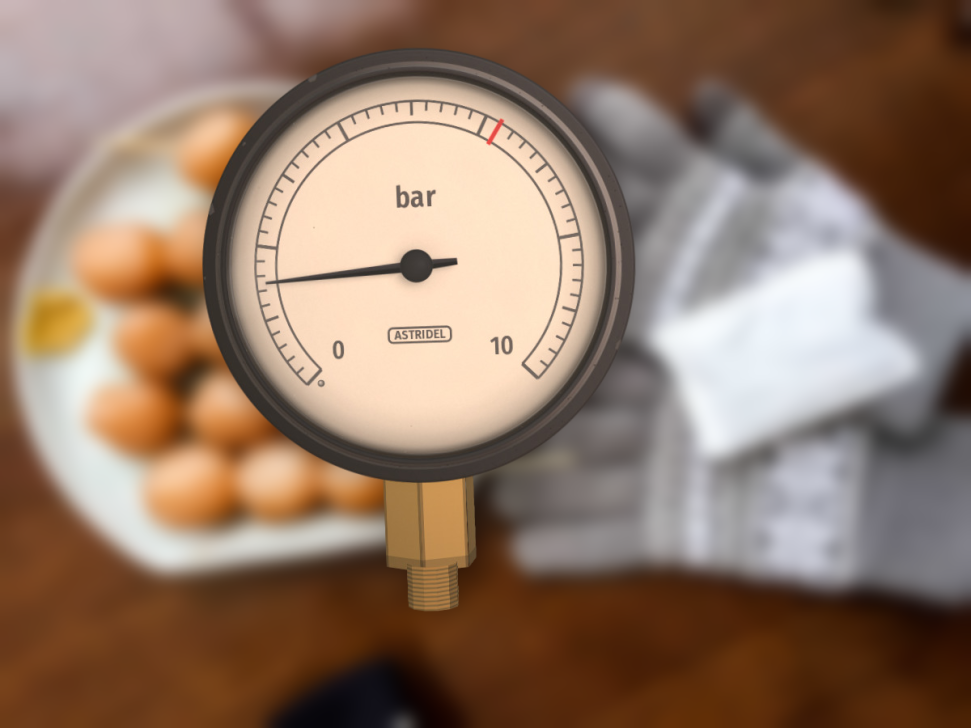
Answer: 1.5 bar
